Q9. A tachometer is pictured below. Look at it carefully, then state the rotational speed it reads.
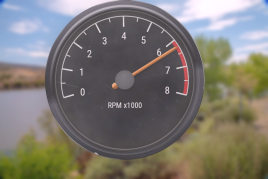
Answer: 6250 rpm
